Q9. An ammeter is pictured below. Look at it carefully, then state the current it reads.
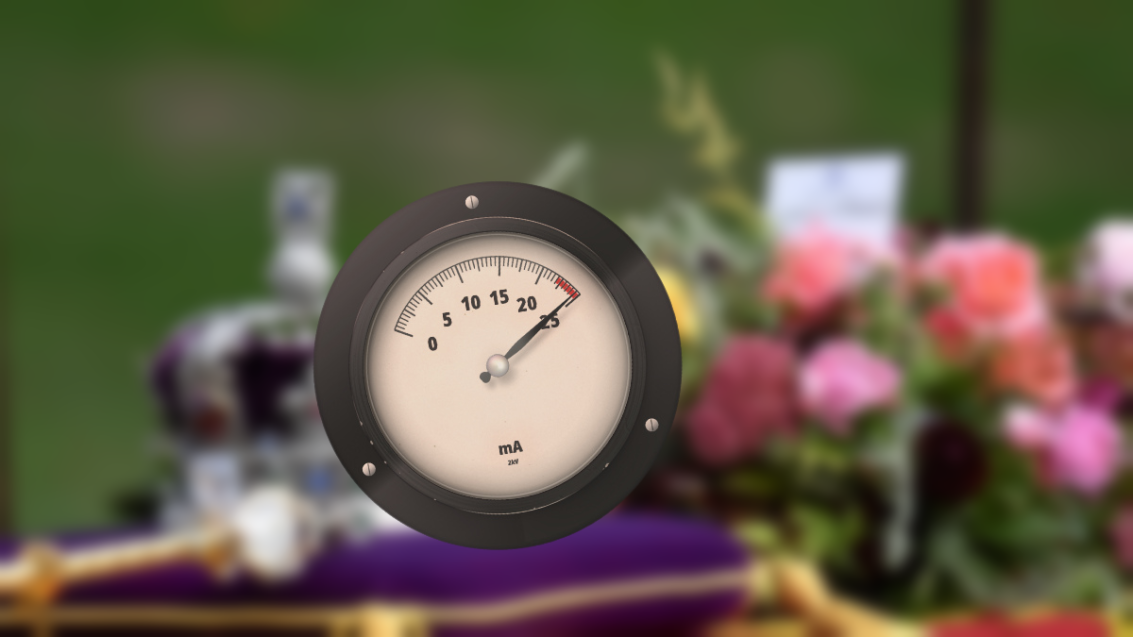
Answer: 24.5 mA
